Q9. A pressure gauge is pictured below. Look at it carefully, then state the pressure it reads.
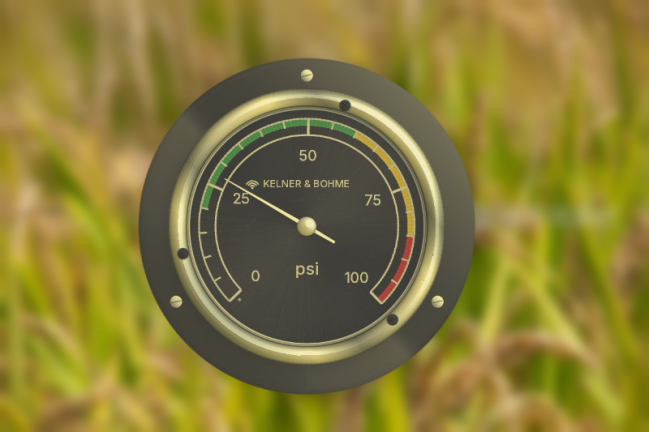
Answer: 27.5 psi
